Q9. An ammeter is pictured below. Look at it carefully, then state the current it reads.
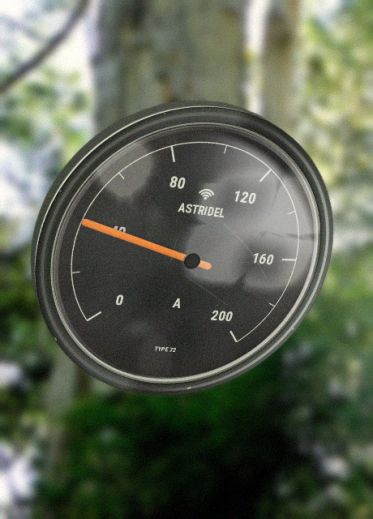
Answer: 40 A
